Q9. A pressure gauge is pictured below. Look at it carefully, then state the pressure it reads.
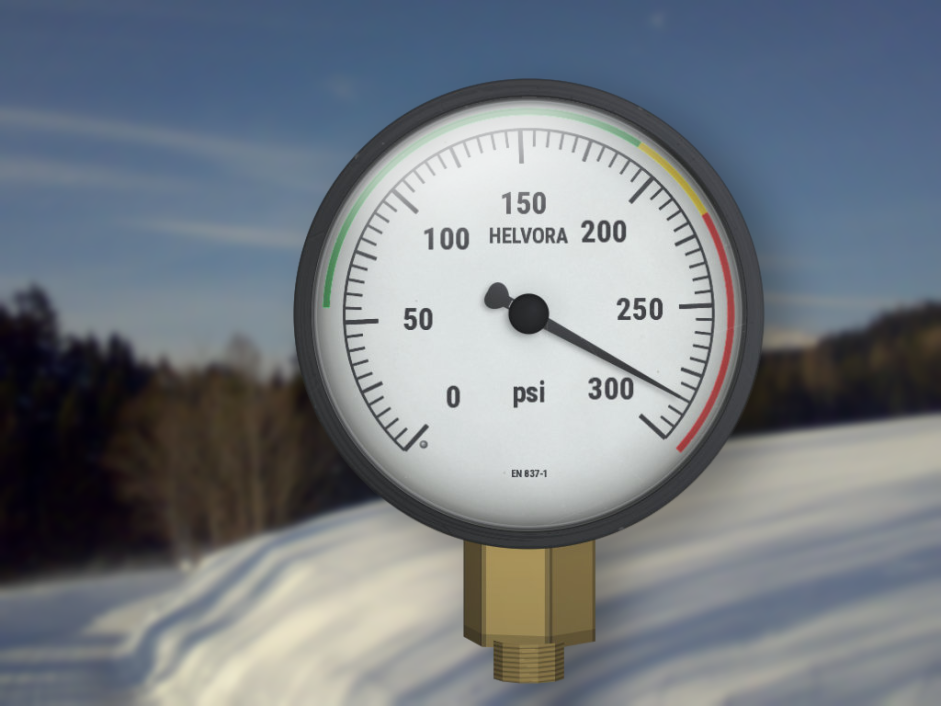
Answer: 285 psi
